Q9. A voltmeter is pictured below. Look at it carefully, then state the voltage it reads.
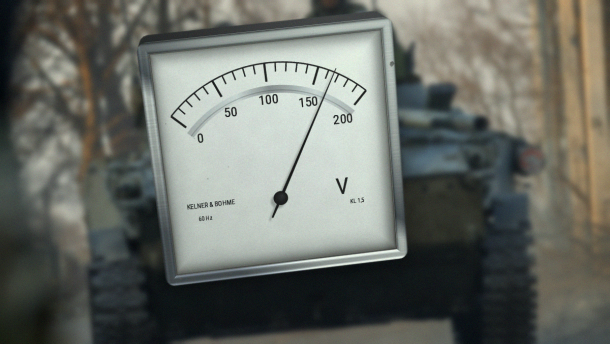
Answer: 165 V
